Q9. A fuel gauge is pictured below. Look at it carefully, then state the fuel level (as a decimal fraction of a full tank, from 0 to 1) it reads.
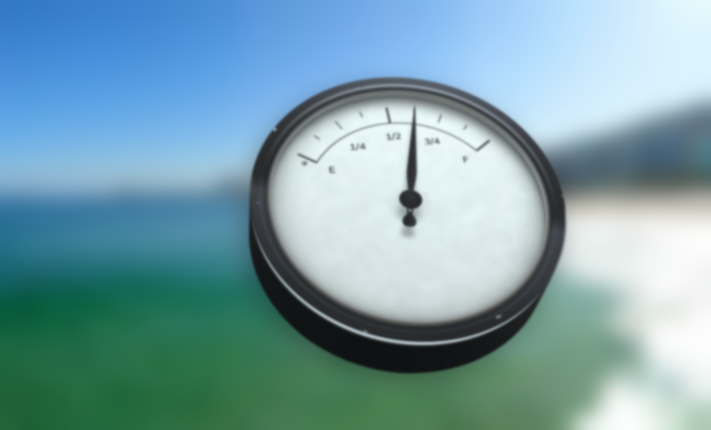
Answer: 0.625
